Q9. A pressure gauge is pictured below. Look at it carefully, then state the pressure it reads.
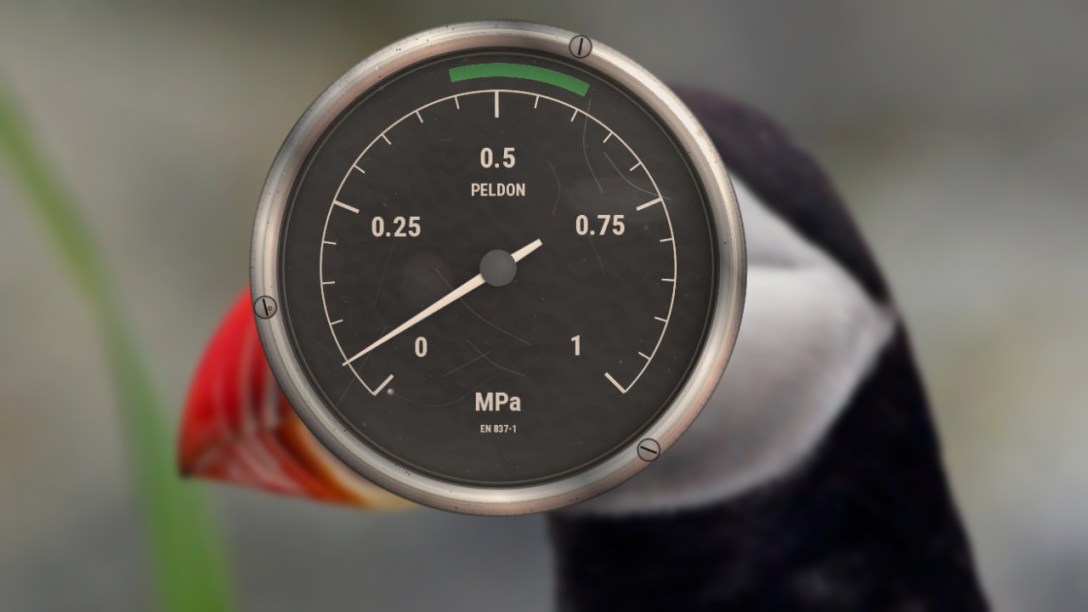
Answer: 0.05 MPa
